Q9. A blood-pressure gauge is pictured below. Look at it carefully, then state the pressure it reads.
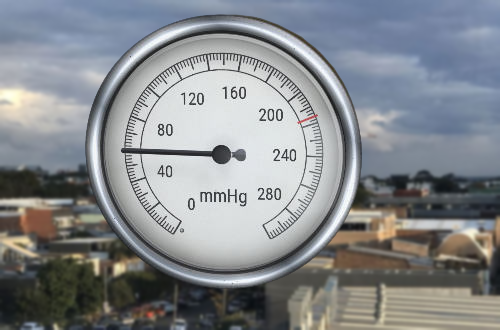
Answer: 60 mmHg
